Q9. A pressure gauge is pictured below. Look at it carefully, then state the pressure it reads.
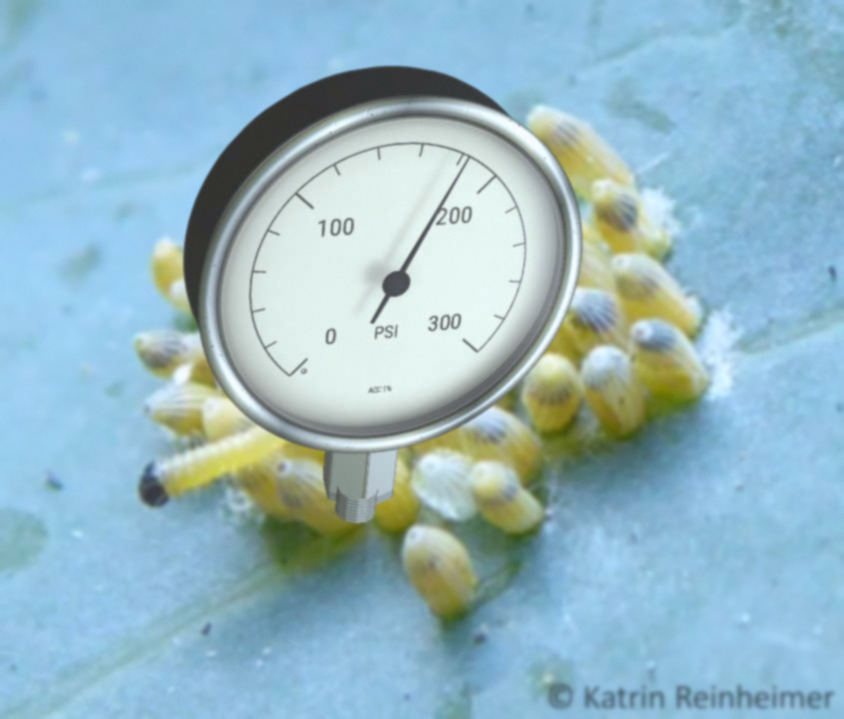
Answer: 180 psi
